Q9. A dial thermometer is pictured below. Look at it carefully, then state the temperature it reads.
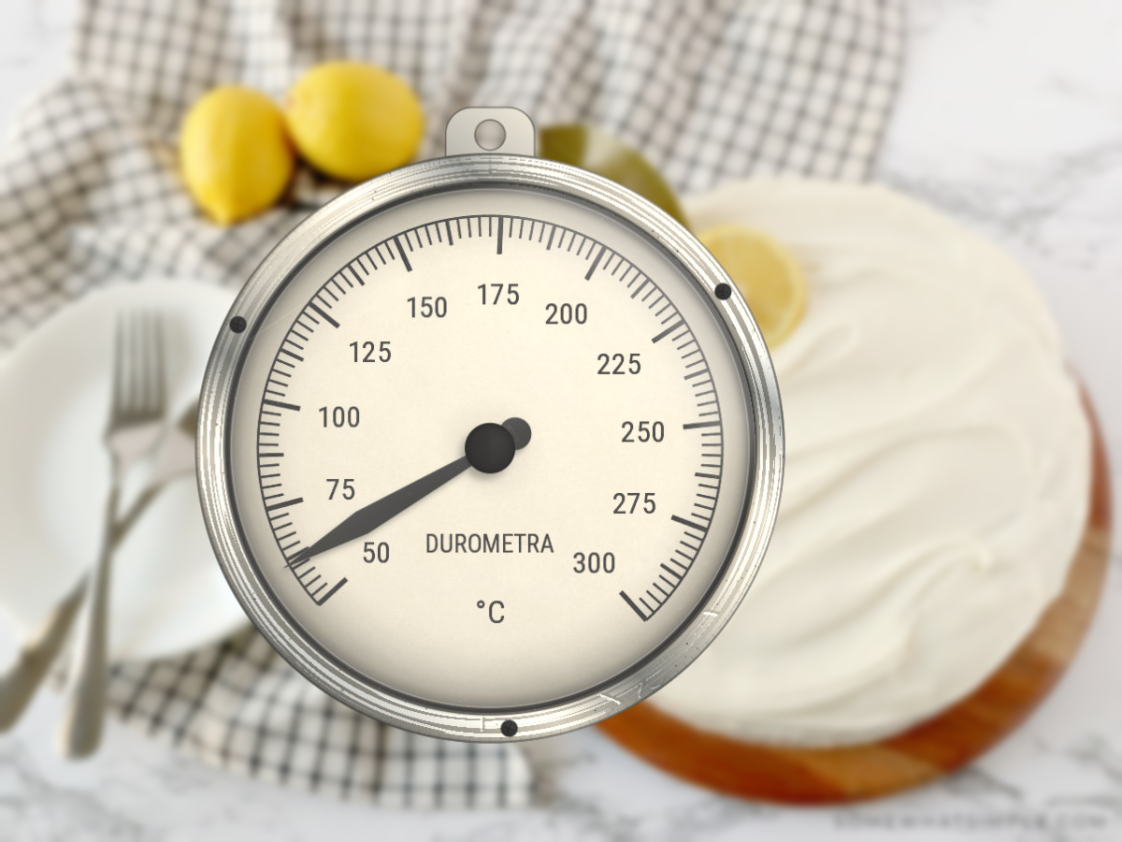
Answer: 61.25 °C
